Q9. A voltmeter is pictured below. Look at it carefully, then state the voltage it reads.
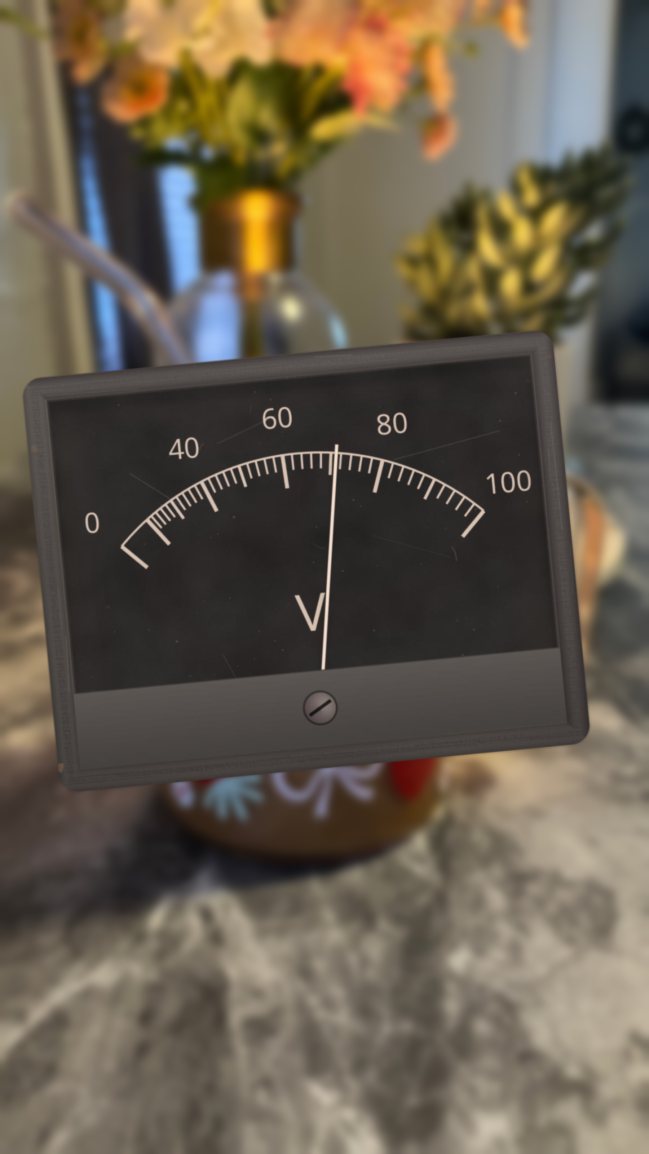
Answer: 71 V
